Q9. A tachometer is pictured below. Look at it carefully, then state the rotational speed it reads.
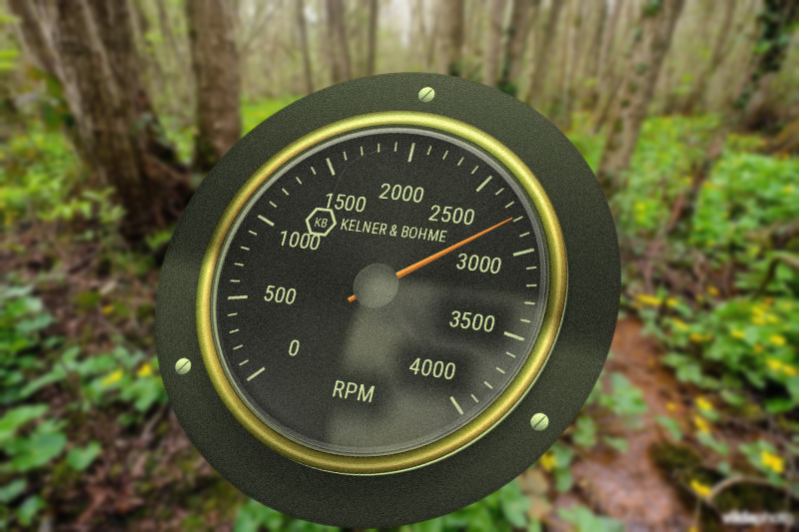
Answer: 2800 rpm
